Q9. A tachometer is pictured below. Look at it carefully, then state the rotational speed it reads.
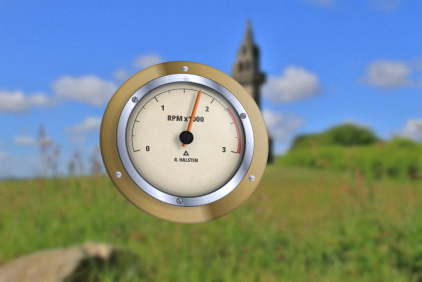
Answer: 1750 rpm
